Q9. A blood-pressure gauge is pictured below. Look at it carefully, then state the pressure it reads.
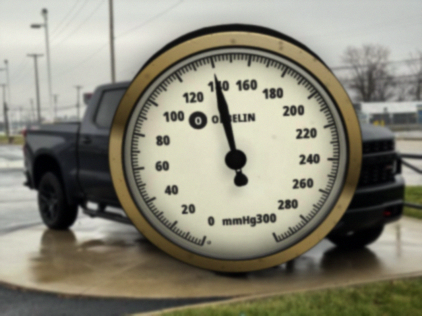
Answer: 140 mmHg
